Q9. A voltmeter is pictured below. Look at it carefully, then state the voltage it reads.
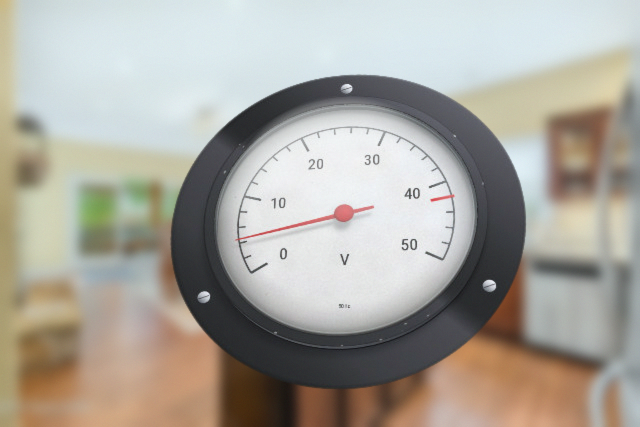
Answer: 4 V
